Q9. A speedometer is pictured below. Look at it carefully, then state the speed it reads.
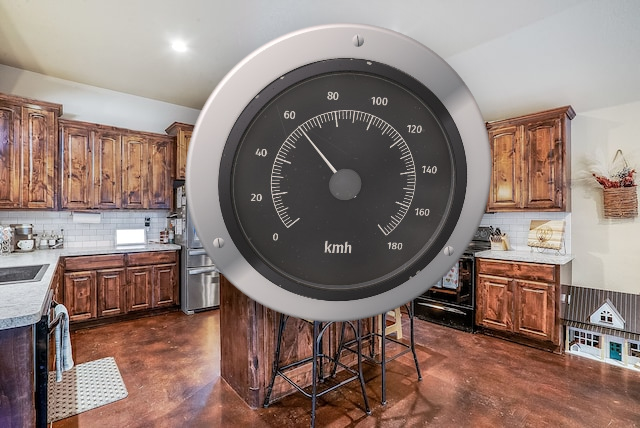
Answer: 60 km/h
